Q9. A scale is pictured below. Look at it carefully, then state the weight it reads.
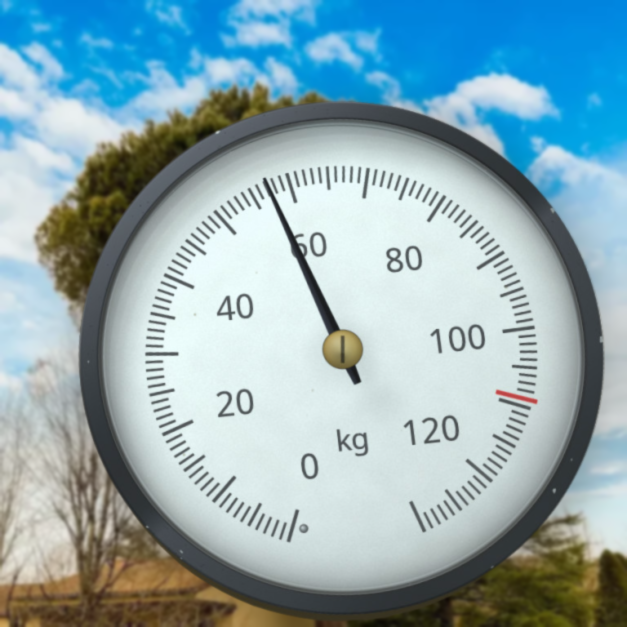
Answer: 57 kg
